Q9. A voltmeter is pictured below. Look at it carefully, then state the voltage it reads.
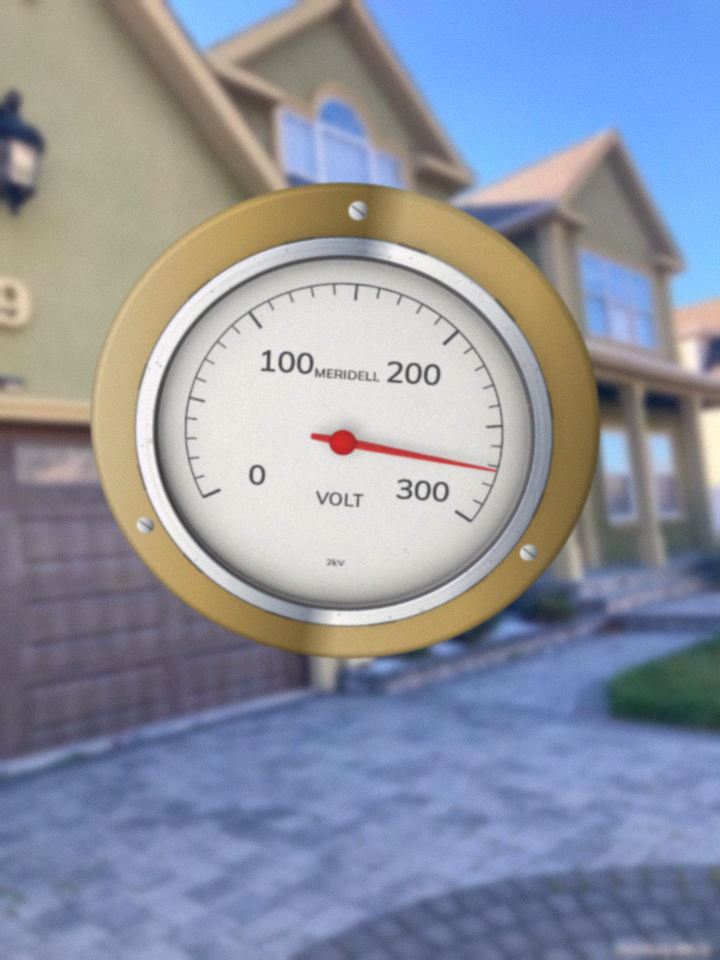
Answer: 270 V
